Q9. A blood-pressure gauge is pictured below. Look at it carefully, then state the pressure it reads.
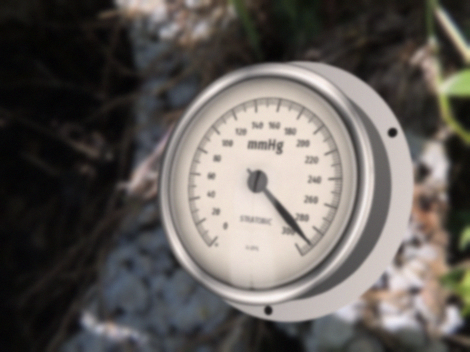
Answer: 290 mmHg
